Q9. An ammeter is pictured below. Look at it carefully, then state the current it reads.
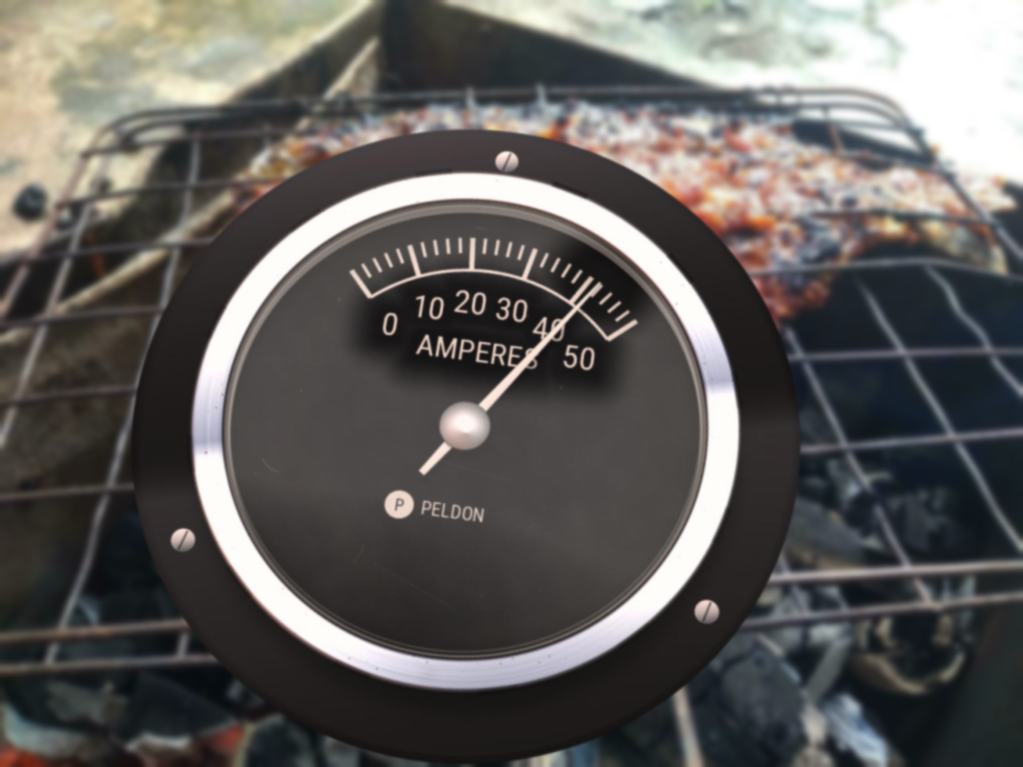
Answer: 42 A
